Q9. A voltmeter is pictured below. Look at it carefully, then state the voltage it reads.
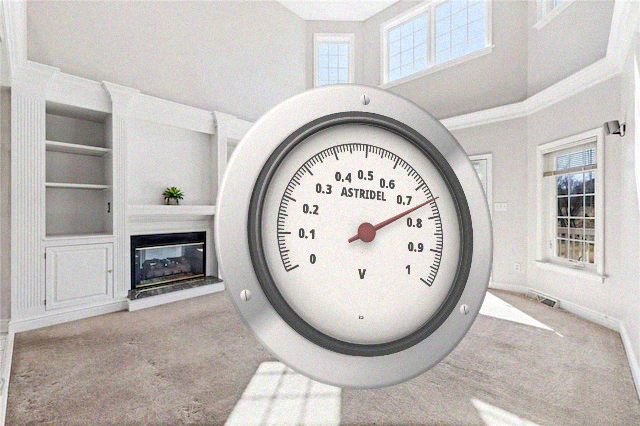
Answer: 0.75 V
